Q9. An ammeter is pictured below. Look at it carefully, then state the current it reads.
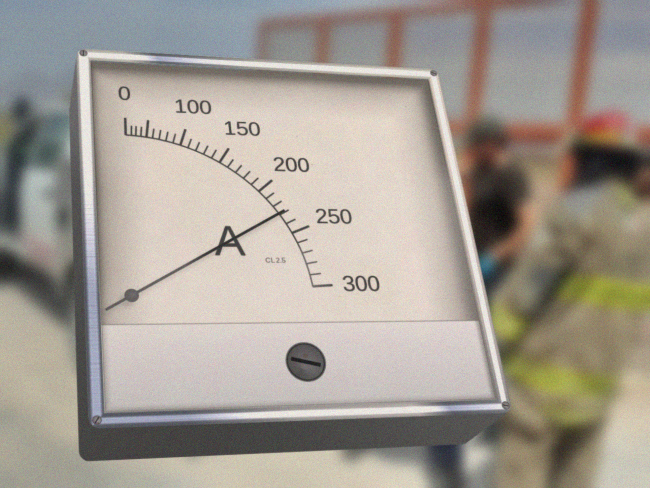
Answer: 230 A
